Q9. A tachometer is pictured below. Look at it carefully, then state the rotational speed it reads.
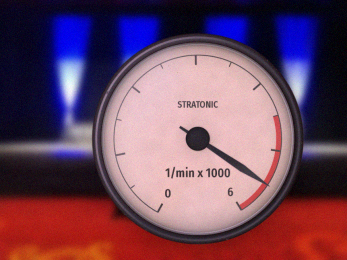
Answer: 5500 rpm
